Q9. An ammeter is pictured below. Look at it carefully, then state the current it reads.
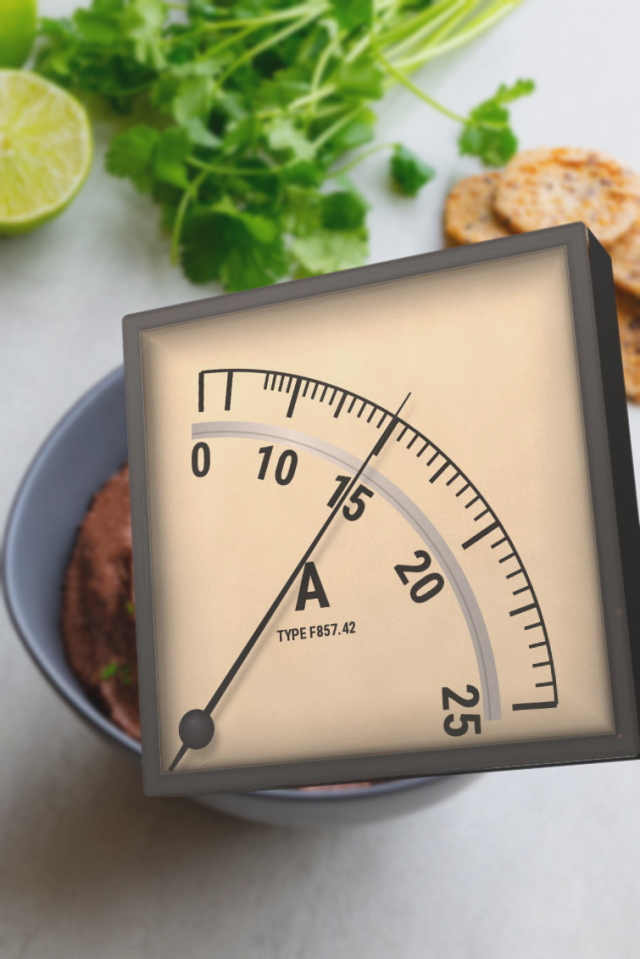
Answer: 15 A
